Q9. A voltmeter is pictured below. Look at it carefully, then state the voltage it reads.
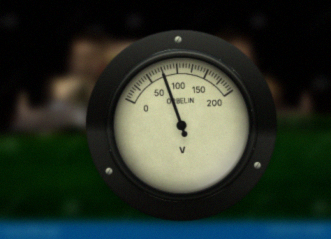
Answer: 75 V
